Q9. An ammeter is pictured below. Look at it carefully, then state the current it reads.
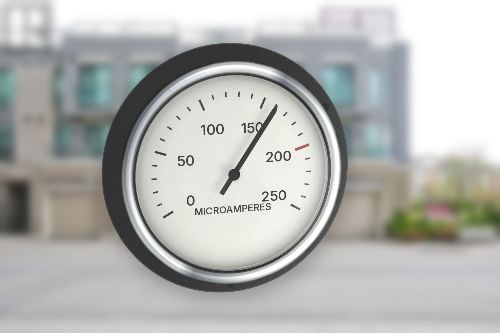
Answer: 160 µA
